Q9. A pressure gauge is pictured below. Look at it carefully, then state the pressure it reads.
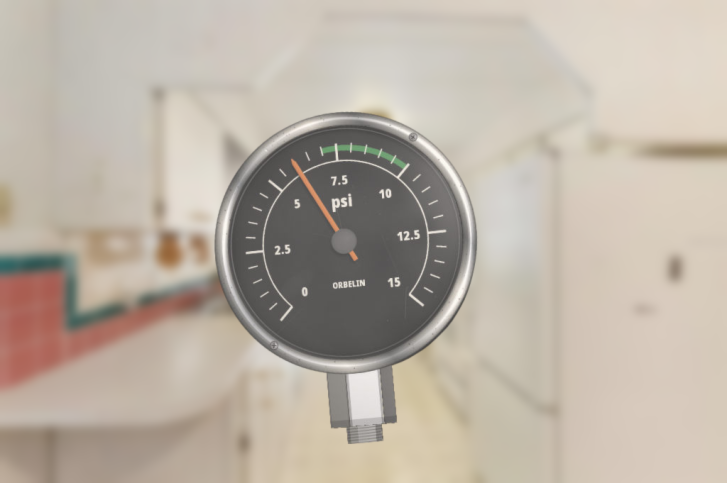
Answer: 6 psi
